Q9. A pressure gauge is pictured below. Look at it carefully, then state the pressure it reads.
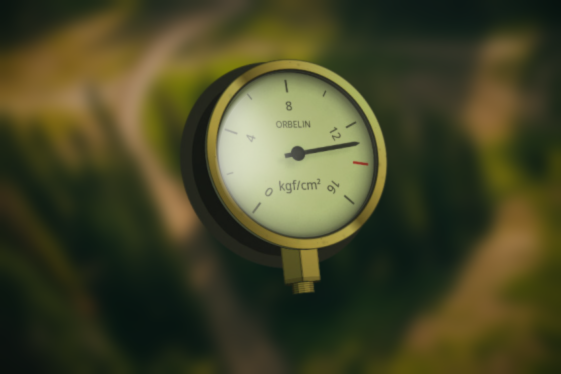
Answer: 13 kg/cm²
